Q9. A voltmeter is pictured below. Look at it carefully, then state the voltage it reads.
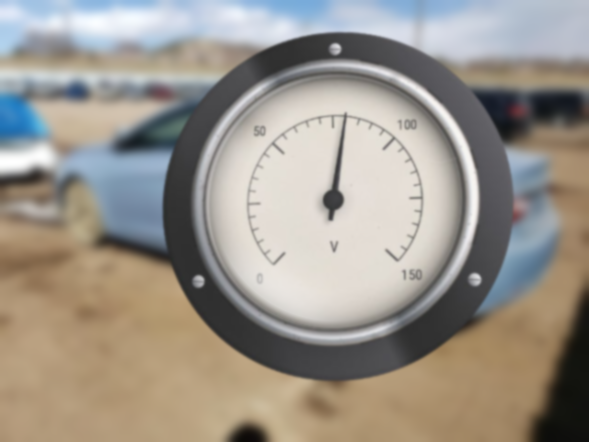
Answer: 80 V
